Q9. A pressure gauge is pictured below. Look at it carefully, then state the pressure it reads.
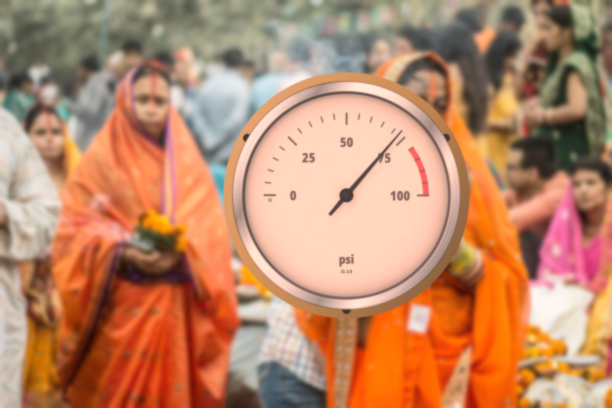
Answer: 72.5 psi
